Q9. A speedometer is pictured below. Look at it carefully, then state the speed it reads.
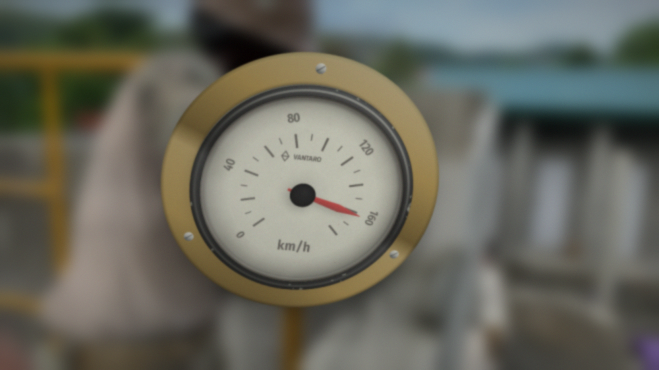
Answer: 160 km/h
